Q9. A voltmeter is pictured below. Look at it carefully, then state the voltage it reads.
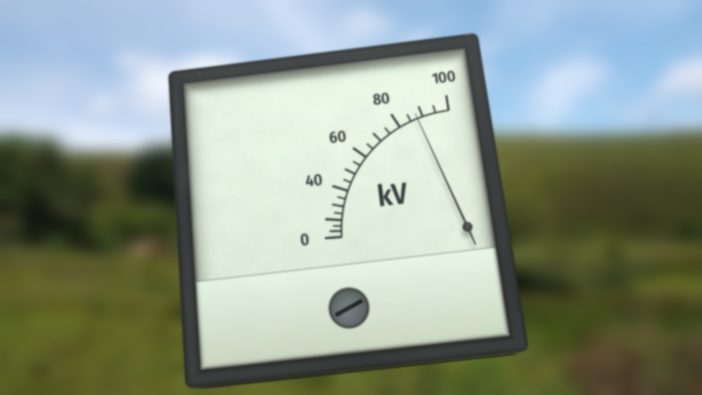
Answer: 87.5 kV
